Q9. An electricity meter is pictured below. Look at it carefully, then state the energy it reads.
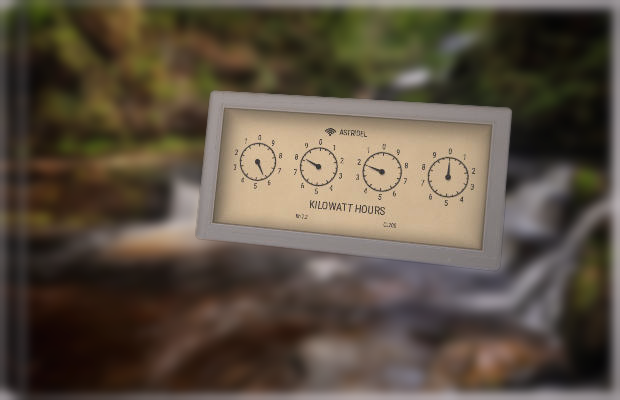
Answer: 5820 kWh
